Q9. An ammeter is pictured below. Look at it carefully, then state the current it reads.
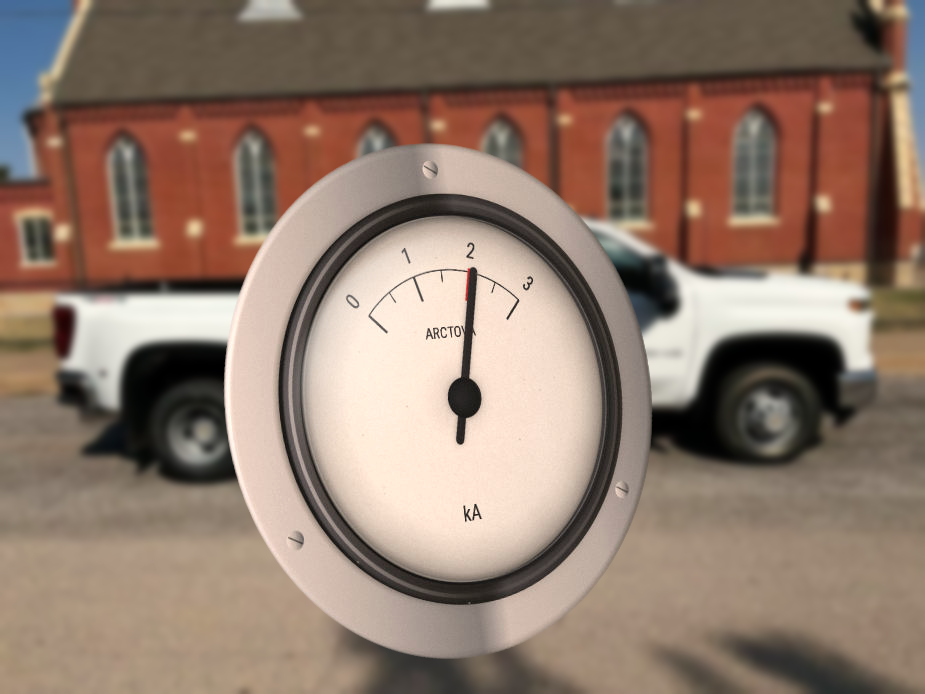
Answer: 2 kA
